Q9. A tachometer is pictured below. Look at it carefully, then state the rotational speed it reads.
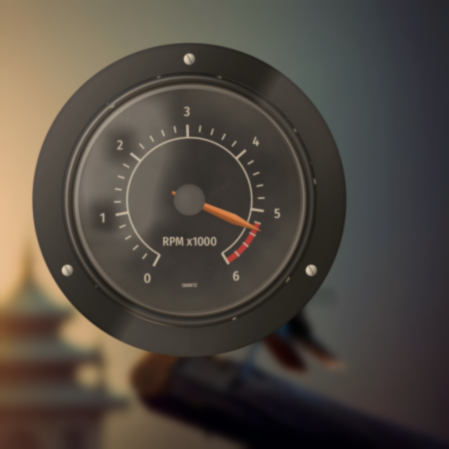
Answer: 5300 rpm
